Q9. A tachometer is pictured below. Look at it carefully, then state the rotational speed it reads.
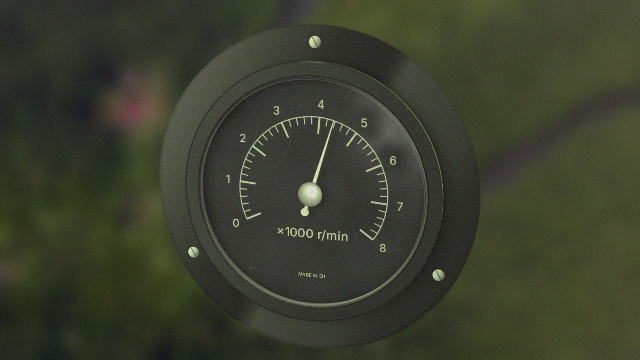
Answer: 4400 rpm
